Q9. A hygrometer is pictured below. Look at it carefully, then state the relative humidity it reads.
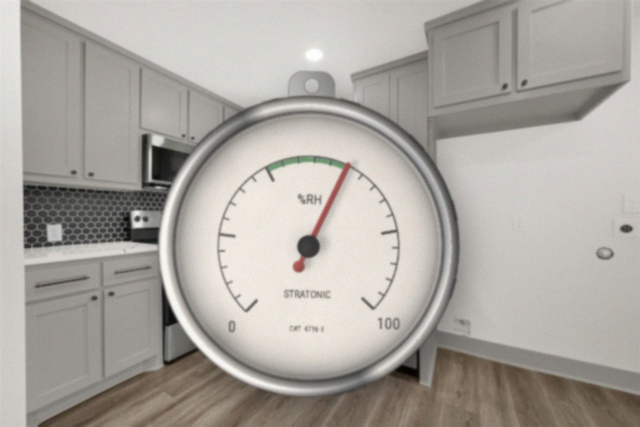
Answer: 60 %
